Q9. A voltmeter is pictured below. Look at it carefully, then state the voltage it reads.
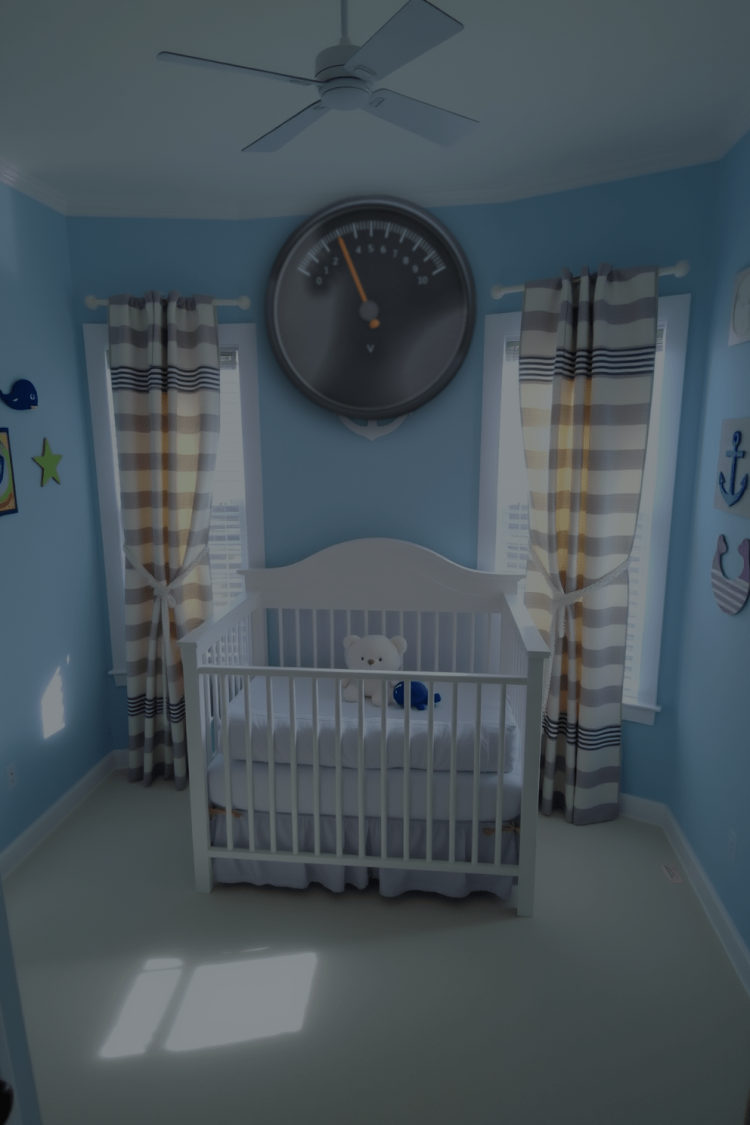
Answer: 3 V
